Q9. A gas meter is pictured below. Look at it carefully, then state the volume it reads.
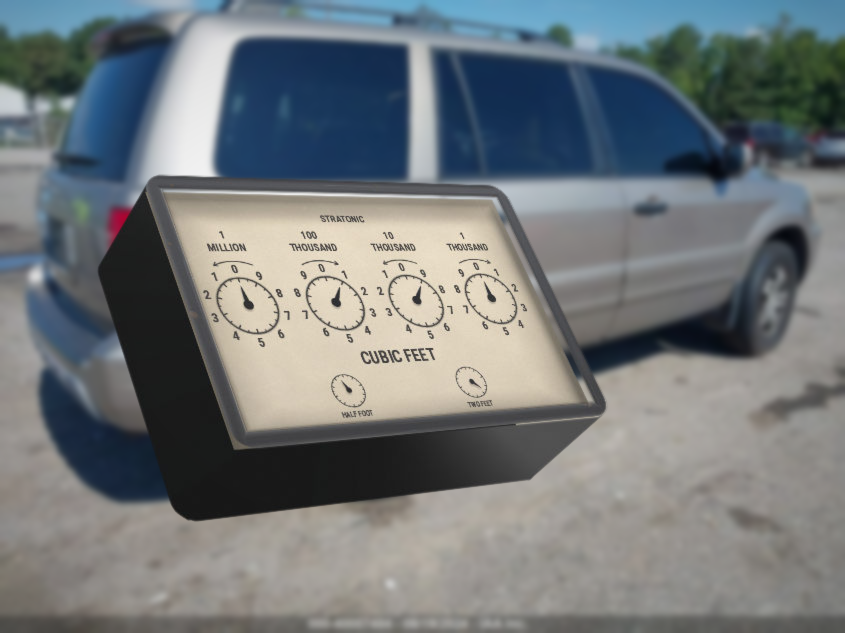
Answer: 9000 ft³
